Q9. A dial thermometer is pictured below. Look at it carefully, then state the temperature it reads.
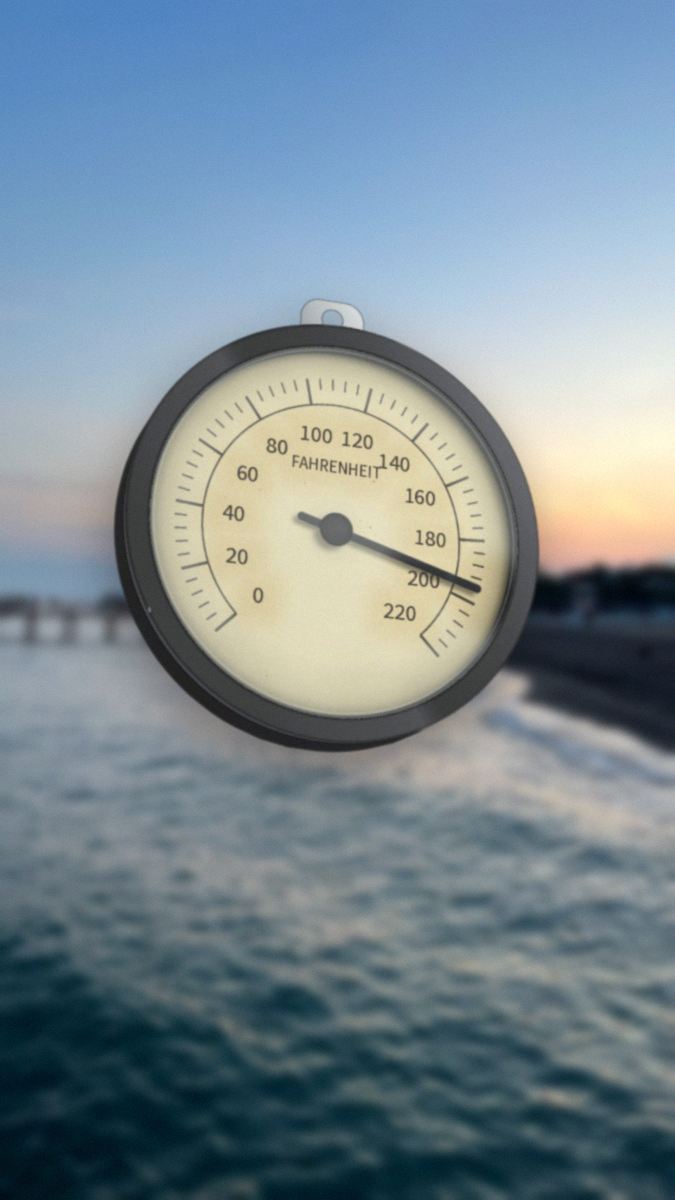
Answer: 196 °F
